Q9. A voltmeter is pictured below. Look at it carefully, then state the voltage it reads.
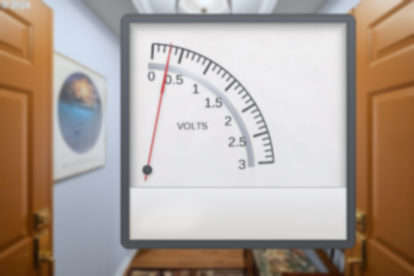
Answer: 0.3 V
